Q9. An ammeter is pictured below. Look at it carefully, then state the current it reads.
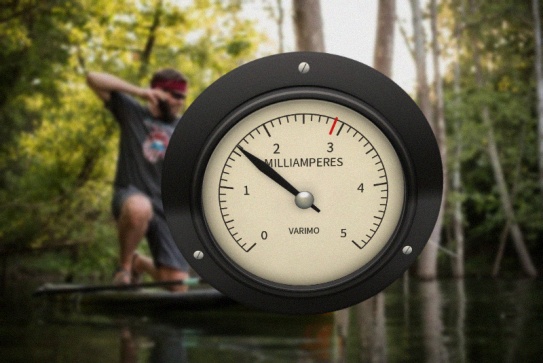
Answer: 1.6 mA
